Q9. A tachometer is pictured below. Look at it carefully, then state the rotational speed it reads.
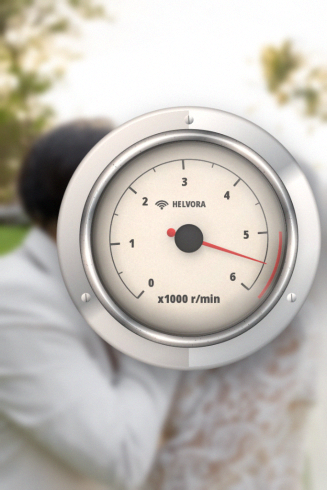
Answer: 5500 rpm
